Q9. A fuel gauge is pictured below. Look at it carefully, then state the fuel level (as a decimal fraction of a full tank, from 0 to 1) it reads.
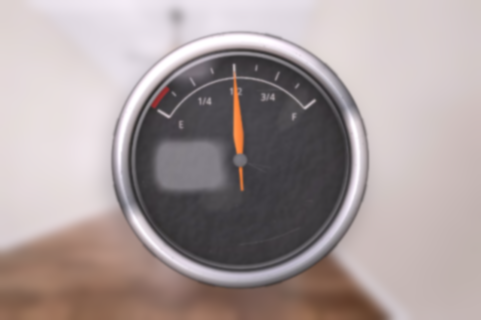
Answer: 0.5
